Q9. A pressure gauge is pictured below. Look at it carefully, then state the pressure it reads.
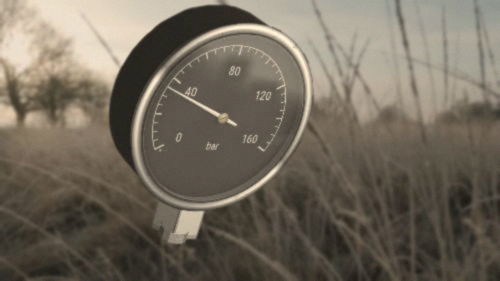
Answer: 35 bar
